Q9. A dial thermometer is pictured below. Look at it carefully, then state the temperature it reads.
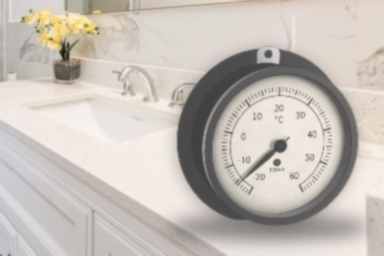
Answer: -15 °C
